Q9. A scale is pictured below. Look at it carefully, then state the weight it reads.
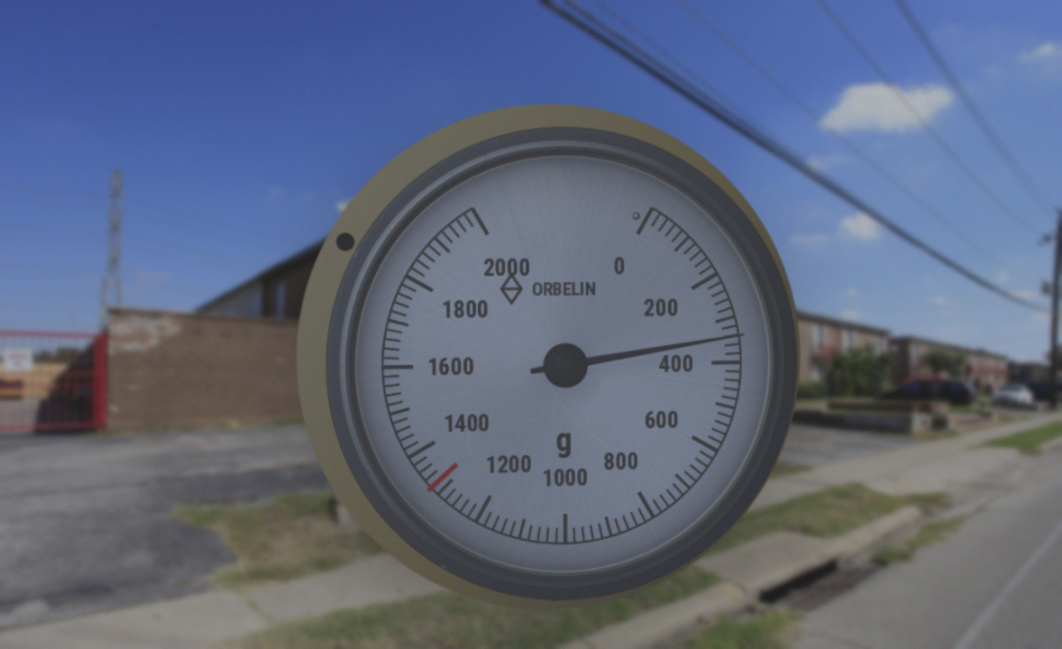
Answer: 340 g
